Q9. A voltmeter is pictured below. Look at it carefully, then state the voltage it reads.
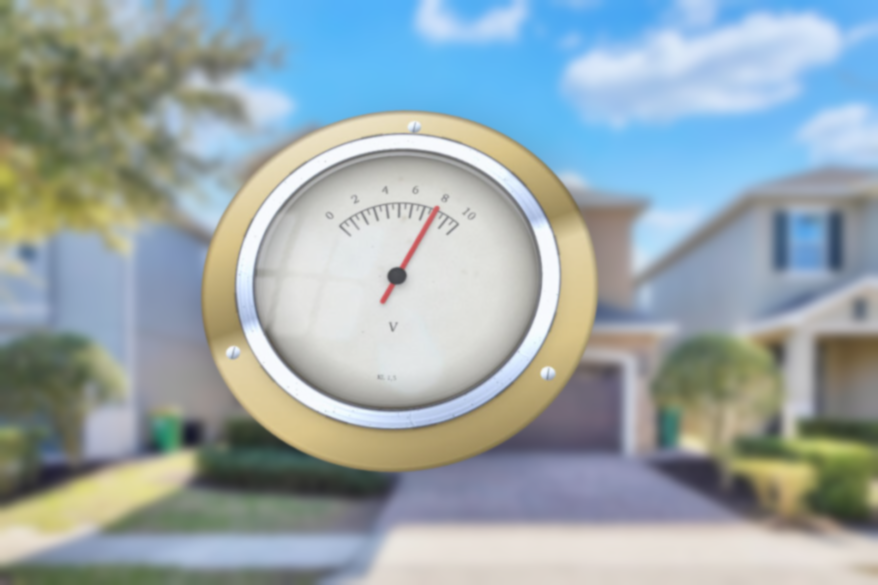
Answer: 8 V
